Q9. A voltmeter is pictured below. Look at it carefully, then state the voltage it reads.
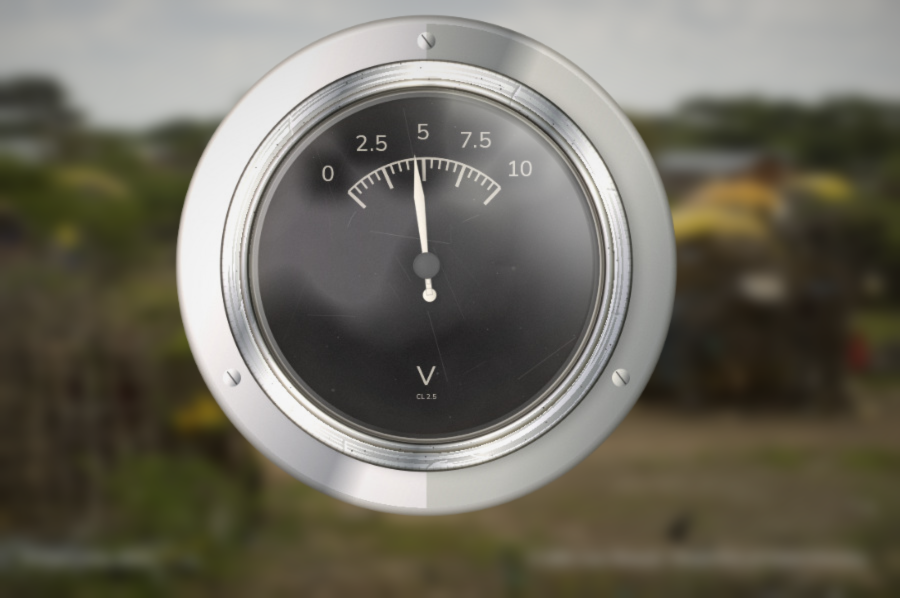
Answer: 4.5 V
